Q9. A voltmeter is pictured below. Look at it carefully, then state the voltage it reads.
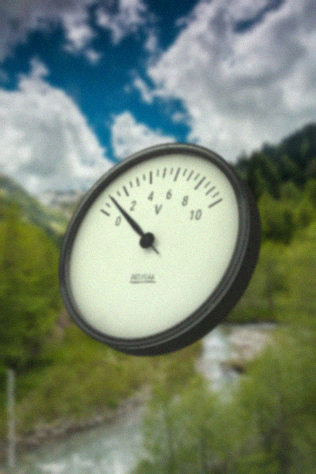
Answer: 1 V
